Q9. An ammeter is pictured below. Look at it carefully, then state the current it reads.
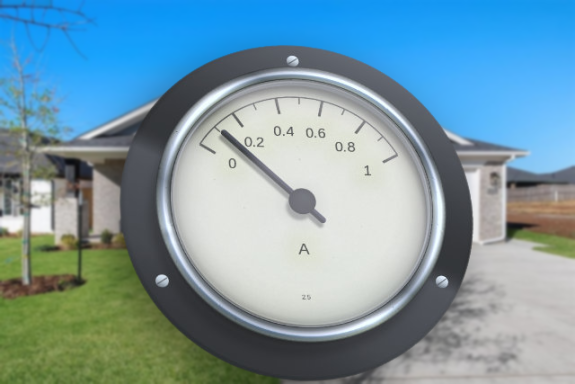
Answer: 0.1 A
